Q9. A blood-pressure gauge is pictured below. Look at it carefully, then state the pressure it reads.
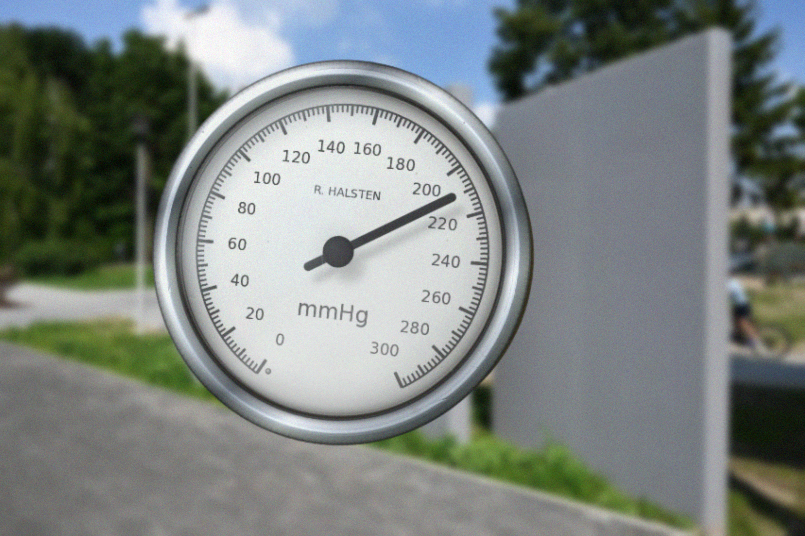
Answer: 210 mmHg
